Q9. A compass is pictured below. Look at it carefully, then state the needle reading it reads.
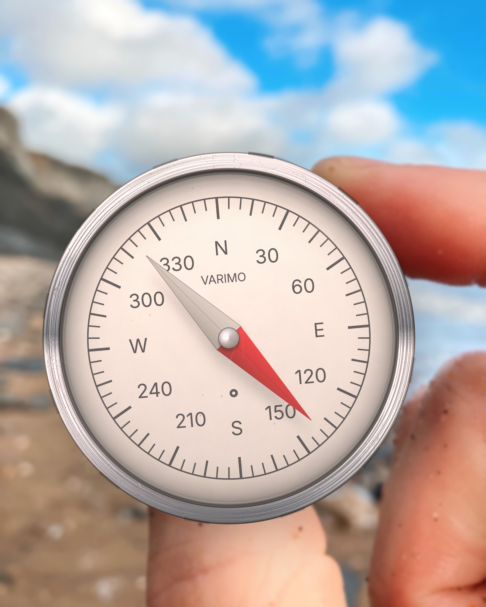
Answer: 140 °
